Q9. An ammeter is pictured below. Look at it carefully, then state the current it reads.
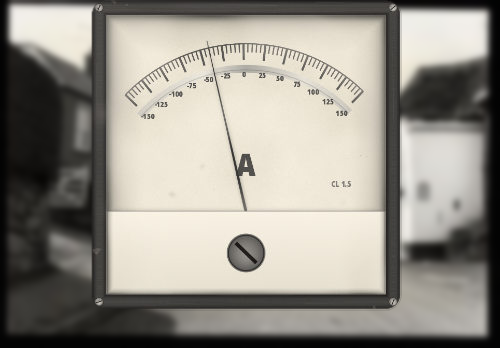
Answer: -40 A
